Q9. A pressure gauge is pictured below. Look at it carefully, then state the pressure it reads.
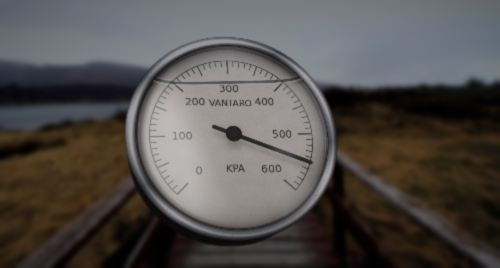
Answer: 550 kPa
